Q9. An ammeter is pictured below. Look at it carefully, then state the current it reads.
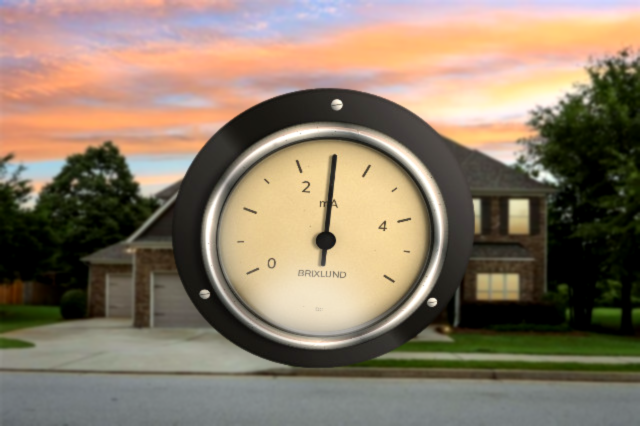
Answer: 2.5 mA
